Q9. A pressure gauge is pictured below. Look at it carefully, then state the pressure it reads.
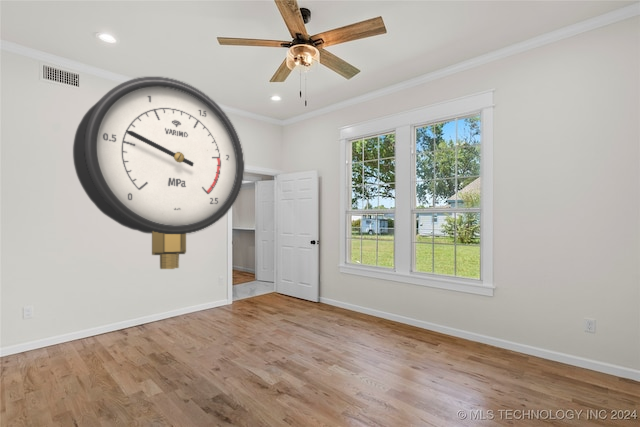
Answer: 0.6 MPa
